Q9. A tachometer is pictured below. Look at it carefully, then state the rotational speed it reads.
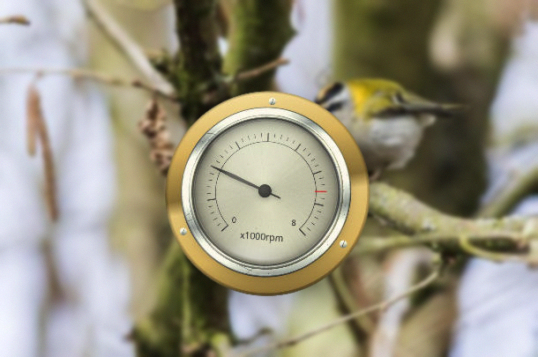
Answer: 2000 rpm
